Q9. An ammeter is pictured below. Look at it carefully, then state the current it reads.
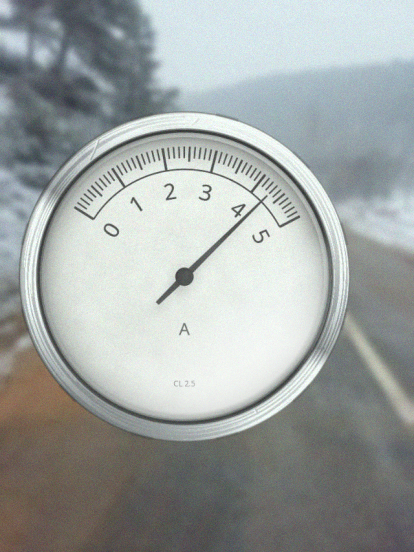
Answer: 4.3 A
